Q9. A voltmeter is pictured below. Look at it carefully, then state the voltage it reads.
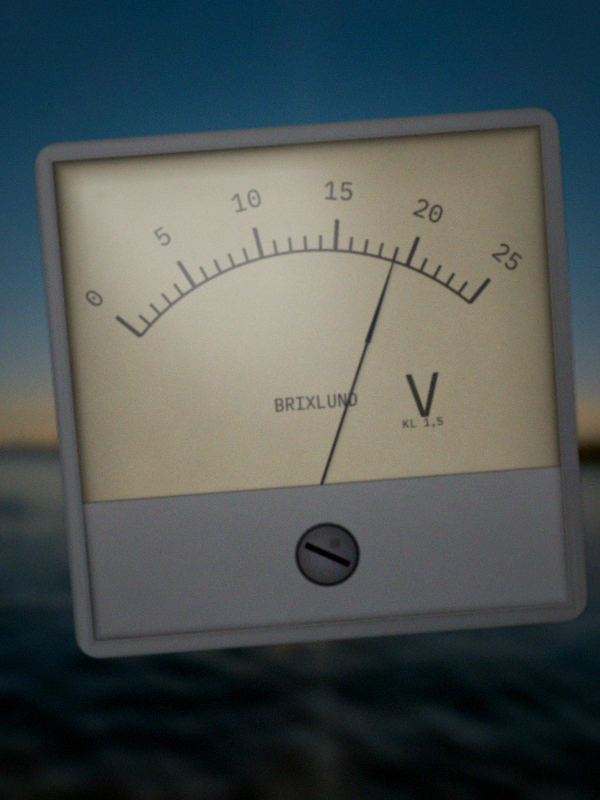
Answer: 19 V
